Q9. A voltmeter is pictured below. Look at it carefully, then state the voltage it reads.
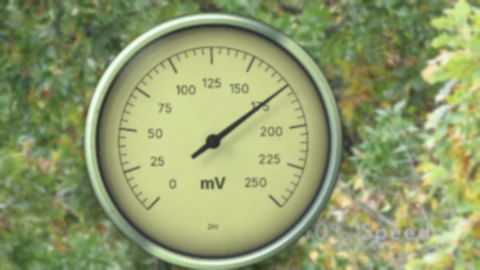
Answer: 175 mV
